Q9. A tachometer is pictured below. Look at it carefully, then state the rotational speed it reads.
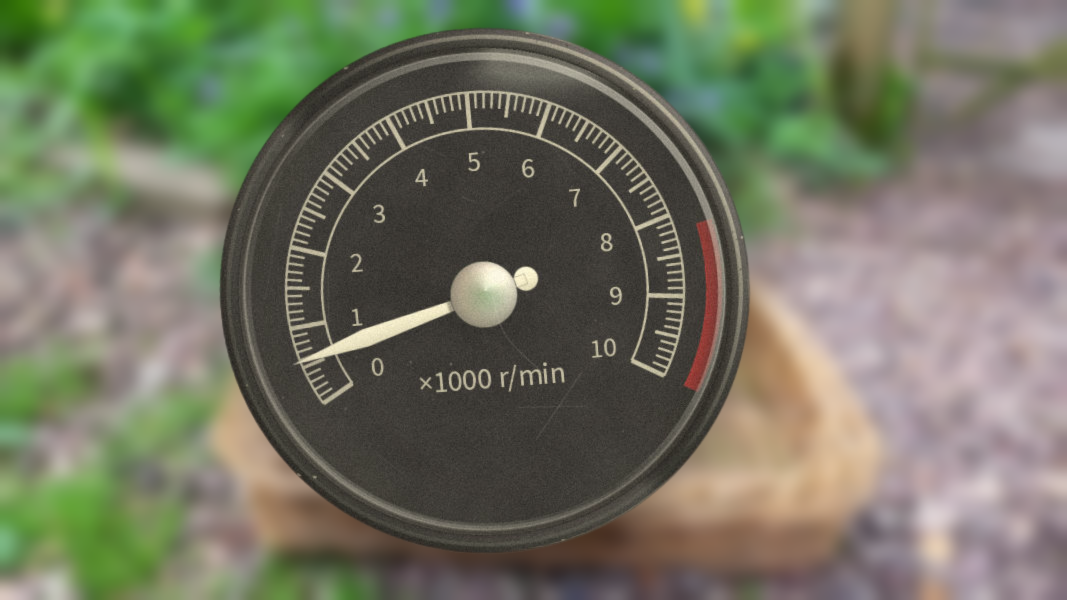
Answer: 600 rpm
